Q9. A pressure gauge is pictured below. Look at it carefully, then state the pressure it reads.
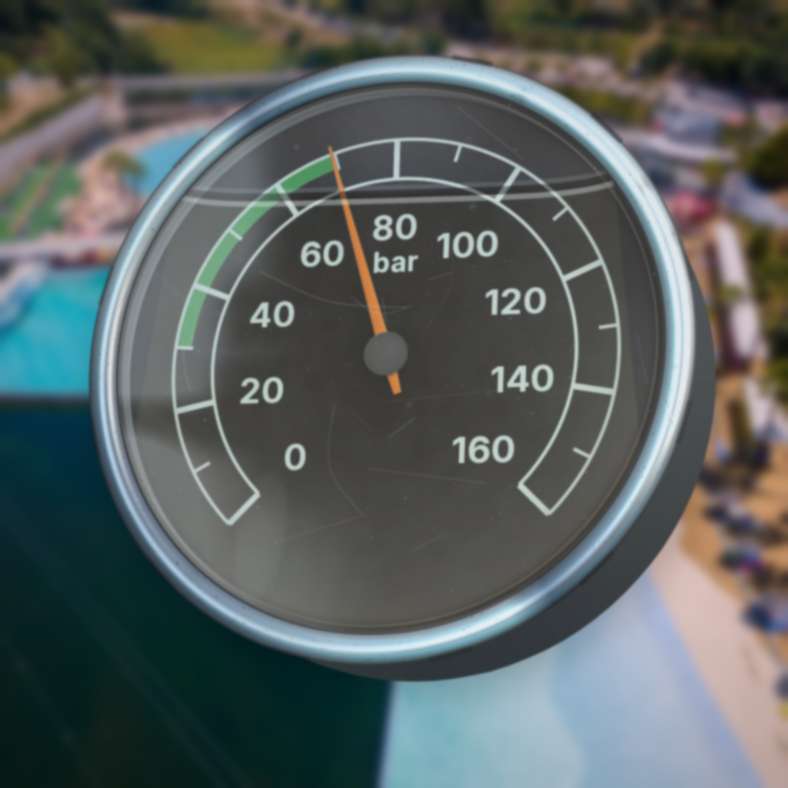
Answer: 70 bar
